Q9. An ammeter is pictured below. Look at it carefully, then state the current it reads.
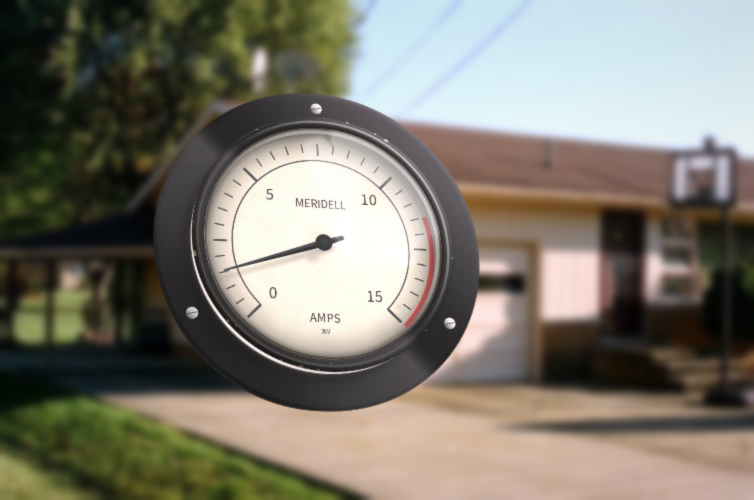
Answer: 1.5 A
